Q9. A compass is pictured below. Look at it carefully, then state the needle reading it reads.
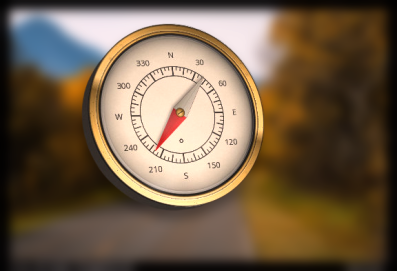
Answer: 220 °
